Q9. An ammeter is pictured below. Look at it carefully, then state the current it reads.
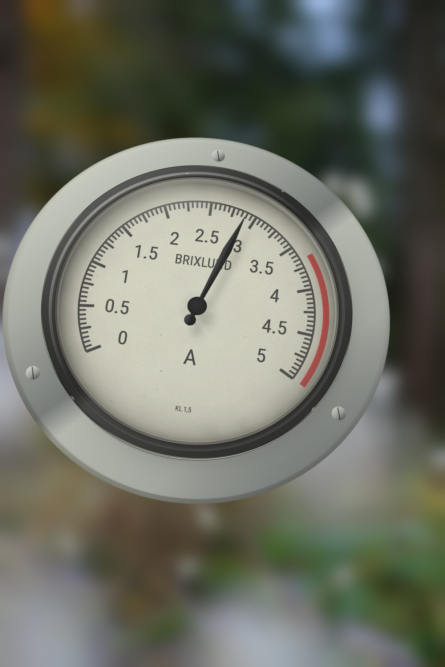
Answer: 2.9 A
